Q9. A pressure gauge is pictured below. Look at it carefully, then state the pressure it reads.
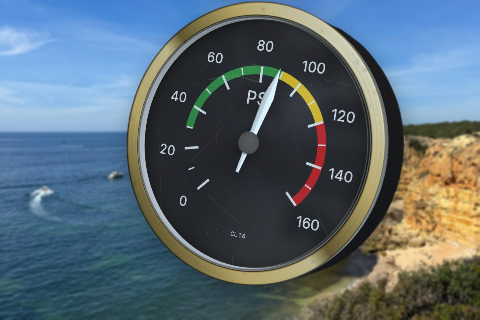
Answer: 90 psi
